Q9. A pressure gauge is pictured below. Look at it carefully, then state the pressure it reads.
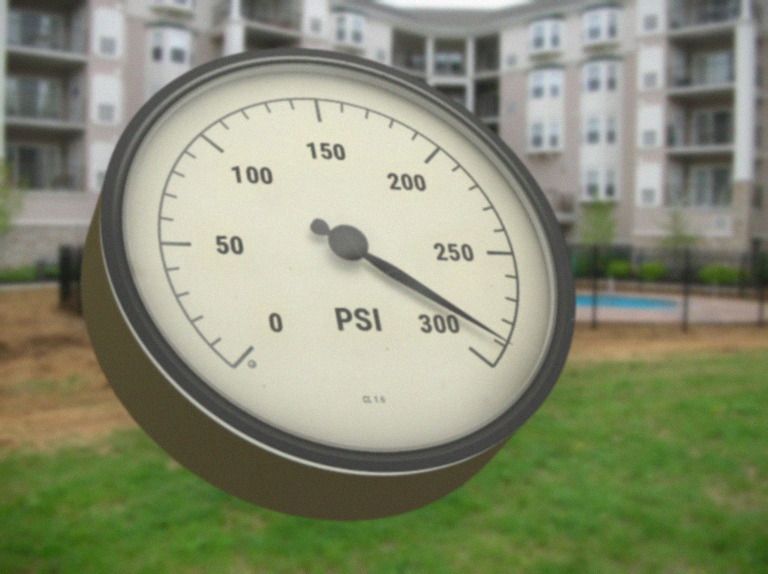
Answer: 290 psi
